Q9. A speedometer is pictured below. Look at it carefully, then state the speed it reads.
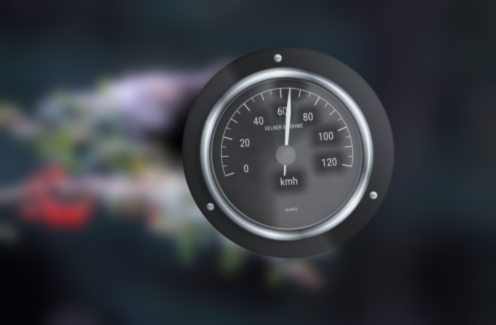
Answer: 65 km/h
